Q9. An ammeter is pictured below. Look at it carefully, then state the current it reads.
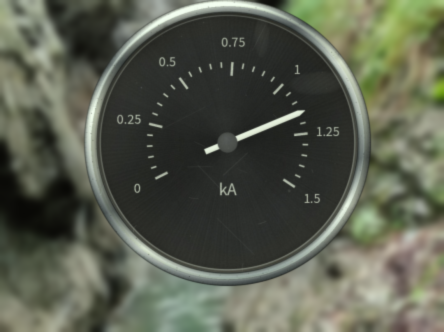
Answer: 1.15 kA
